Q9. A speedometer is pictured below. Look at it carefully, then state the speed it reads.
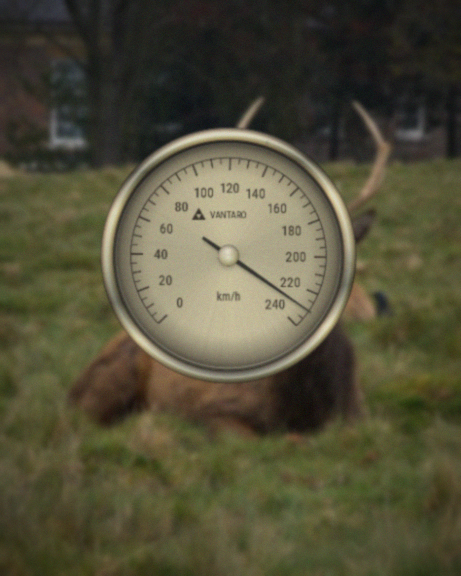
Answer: 230 km/h
